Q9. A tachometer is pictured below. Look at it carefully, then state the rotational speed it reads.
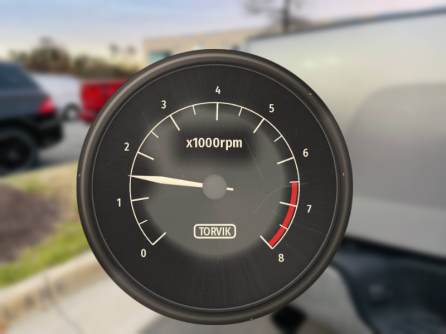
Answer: 1500 rpm
